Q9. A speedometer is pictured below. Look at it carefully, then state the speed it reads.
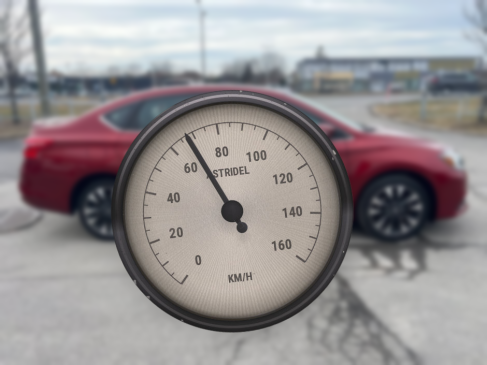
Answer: 67.5 km/h
